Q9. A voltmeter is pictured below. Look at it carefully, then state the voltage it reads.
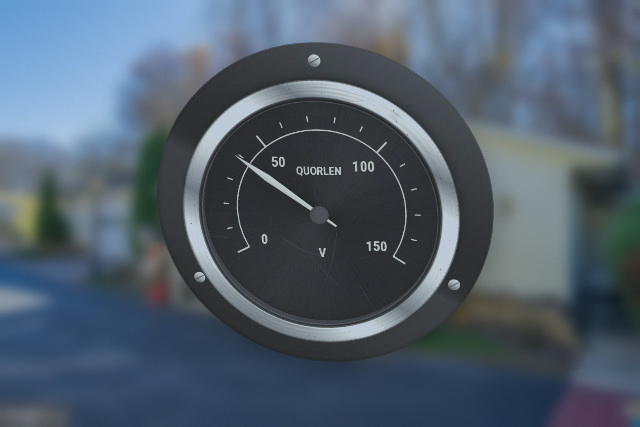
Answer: 40 V
